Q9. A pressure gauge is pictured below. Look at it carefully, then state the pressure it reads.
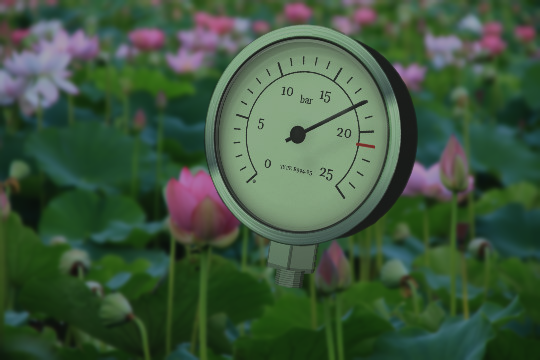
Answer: 18 bar
